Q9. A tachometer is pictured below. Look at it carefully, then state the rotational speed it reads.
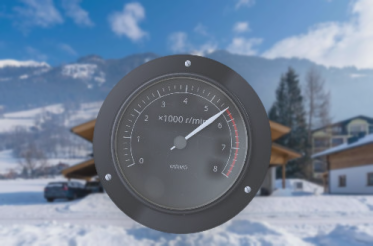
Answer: 5600 rpm
